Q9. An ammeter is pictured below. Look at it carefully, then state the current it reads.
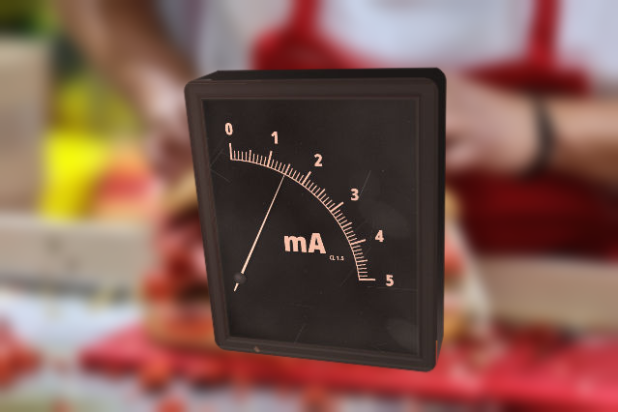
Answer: 1.5 mA
